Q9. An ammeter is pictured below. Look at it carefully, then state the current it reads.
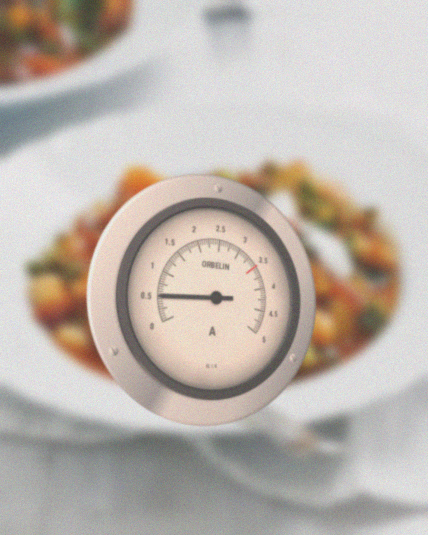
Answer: 0.5 A
